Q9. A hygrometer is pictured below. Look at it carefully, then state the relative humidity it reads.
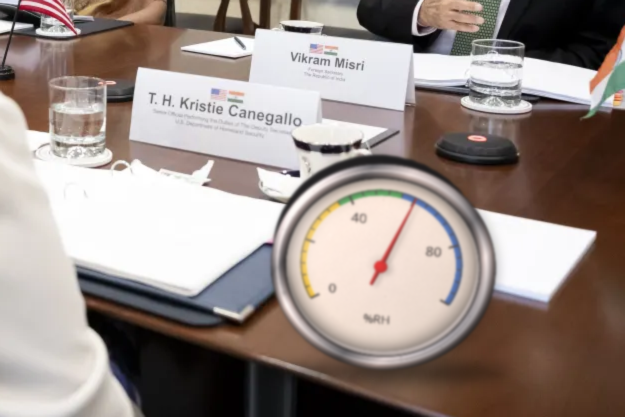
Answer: 60 %
